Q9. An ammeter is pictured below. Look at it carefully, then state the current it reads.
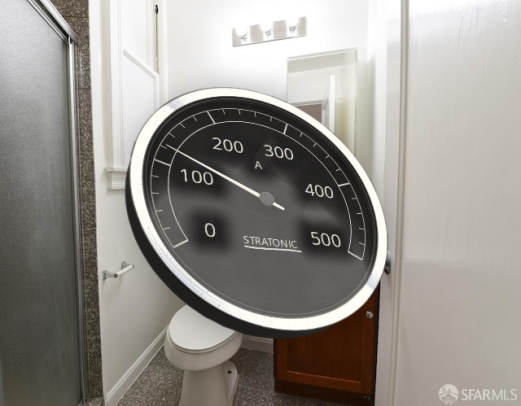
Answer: 120 A
